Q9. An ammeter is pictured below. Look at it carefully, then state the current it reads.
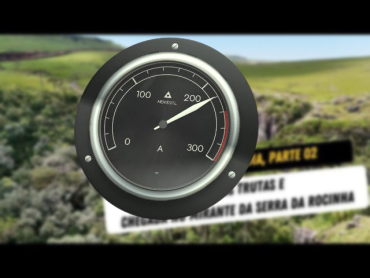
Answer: 220 A
